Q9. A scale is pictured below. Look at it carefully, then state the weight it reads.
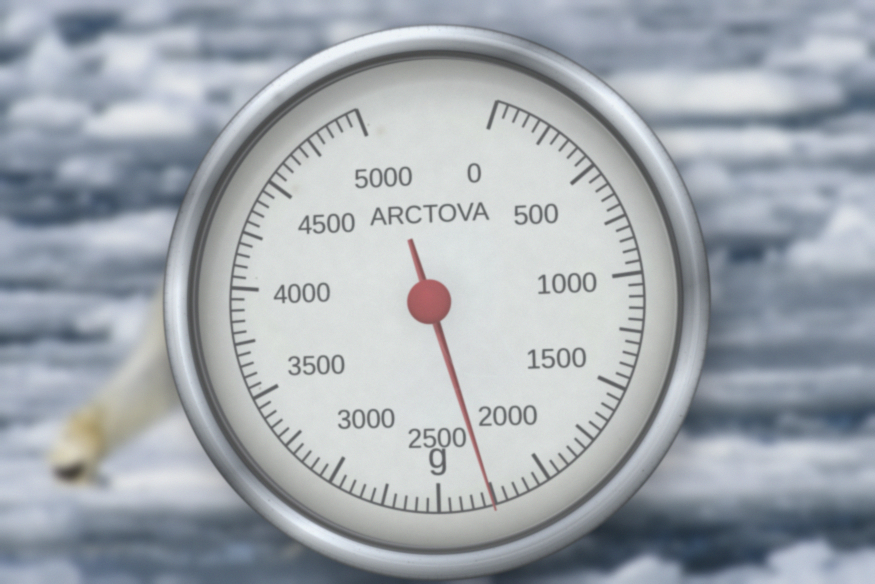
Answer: 2250 g
